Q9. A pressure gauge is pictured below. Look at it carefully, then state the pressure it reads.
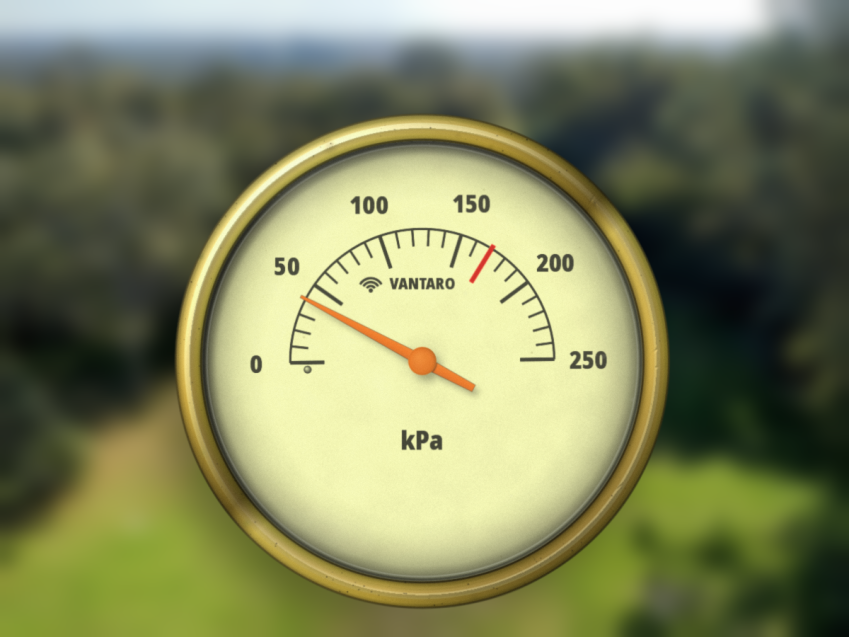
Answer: 40 kPa
